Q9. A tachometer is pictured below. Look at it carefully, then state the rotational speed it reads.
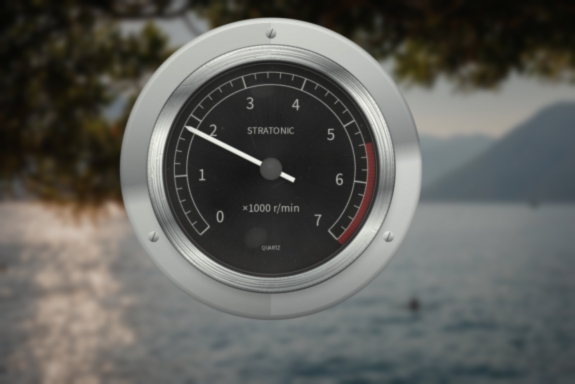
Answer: 1800 rpm
